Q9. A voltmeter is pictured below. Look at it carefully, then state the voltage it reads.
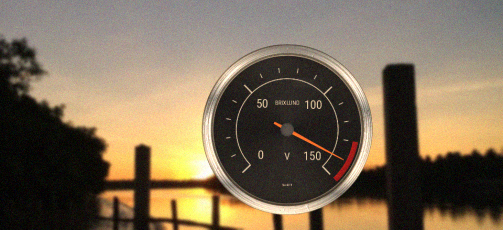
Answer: 140 V
